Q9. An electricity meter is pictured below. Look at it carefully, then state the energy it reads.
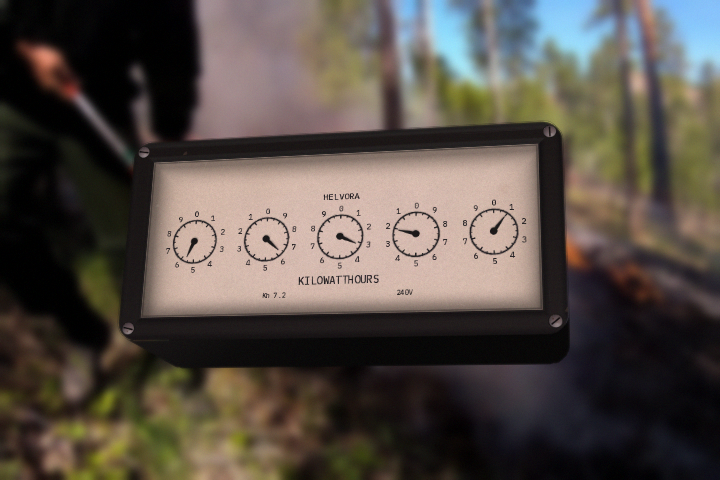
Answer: 56321 kWh
